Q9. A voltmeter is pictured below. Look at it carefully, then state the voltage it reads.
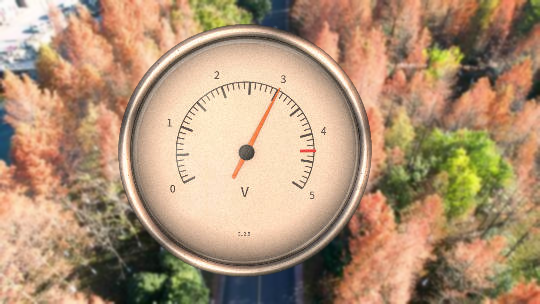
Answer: 3 V
